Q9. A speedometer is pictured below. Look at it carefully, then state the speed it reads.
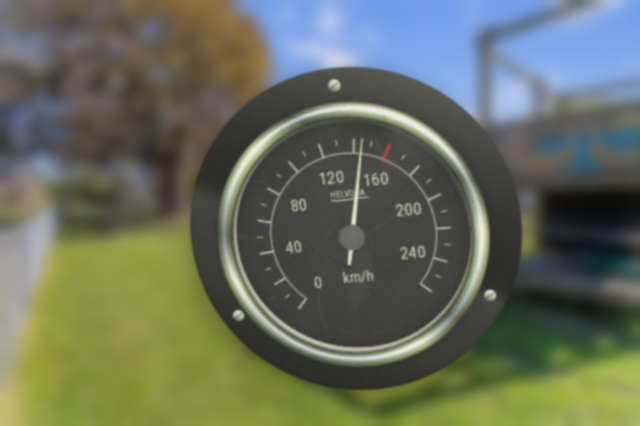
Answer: 145 km/h
